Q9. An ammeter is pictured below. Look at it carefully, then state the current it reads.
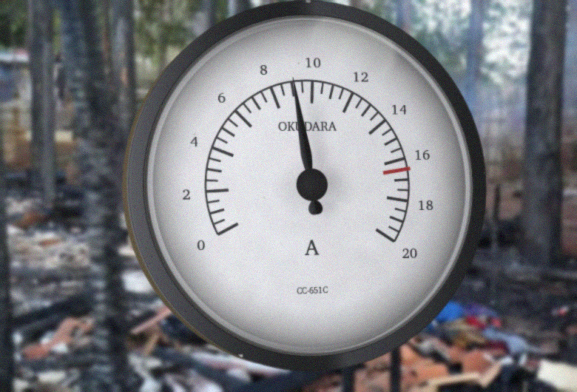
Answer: 9 A
